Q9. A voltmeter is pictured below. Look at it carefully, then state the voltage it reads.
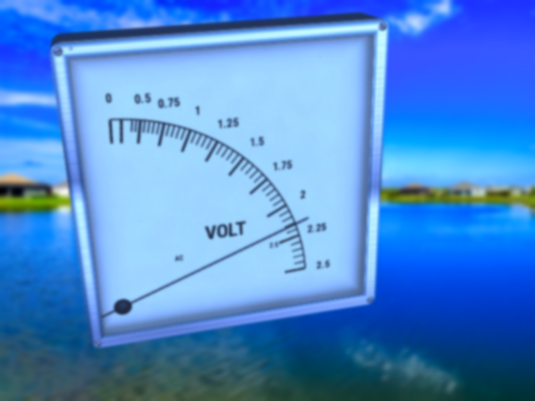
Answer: 2.15 V
